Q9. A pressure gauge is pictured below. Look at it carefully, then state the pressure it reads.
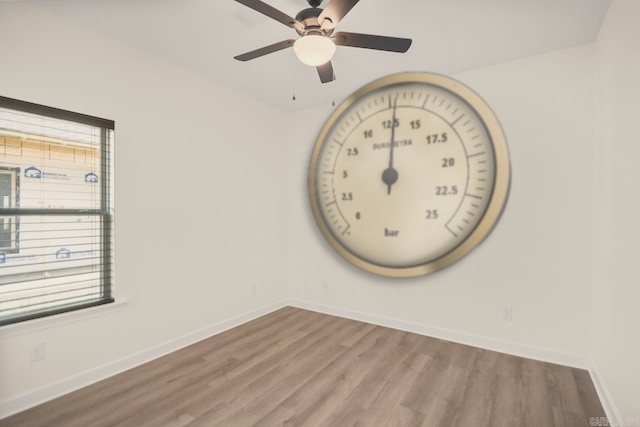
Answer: 13 bar
